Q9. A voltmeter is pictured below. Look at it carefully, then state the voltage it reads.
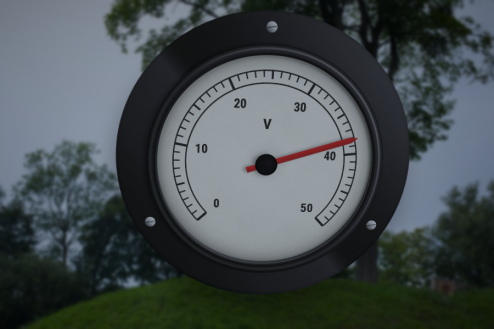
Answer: 38 V
